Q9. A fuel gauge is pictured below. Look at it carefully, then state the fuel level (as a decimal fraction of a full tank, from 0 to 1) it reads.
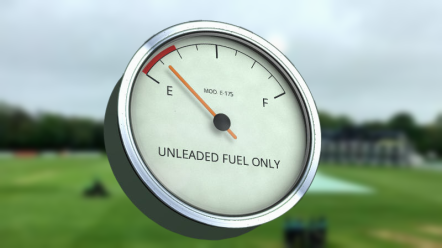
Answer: 0.125
